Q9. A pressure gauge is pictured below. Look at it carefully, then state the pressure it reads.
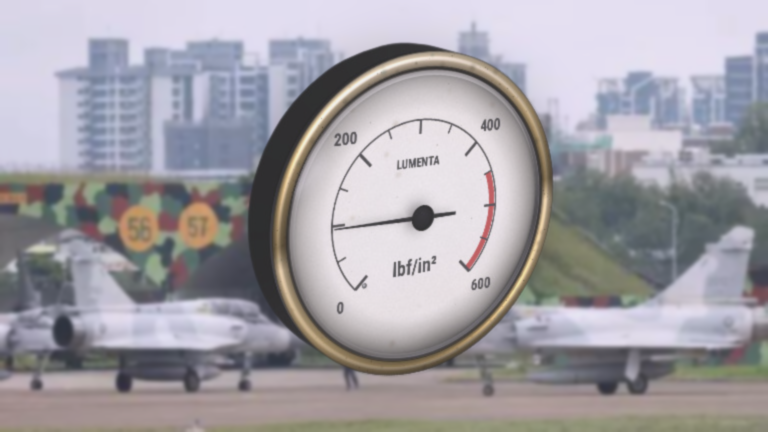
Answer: 100 psi
